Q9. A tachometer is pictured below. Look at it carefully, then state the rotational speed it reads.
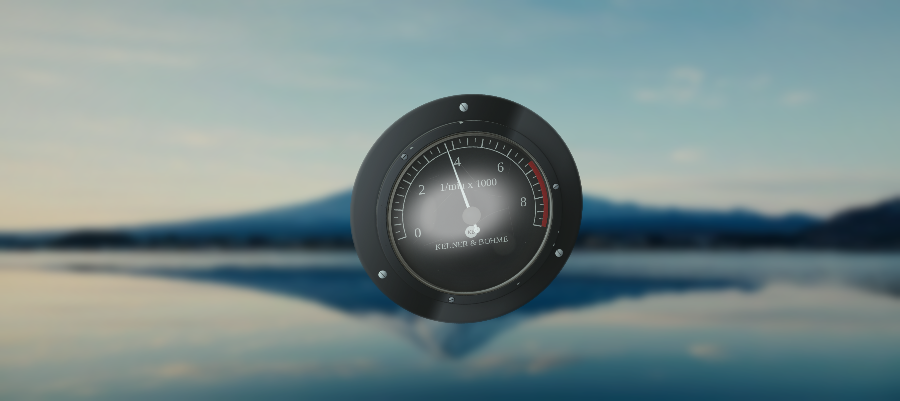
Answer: 3750 rpm
